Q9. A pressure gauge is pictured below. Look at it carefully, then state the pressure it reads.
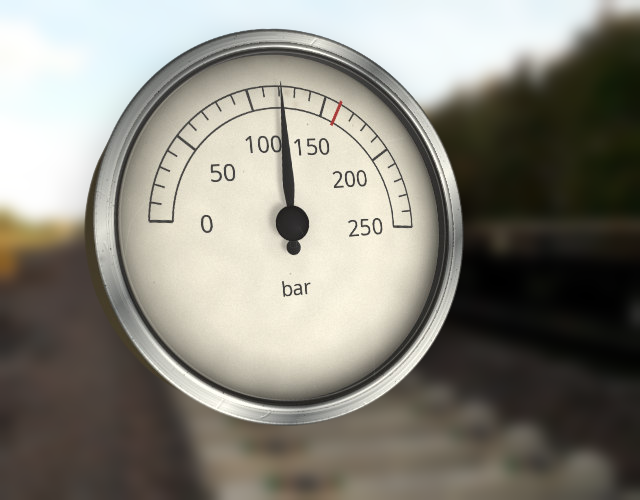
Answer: 120 bar
